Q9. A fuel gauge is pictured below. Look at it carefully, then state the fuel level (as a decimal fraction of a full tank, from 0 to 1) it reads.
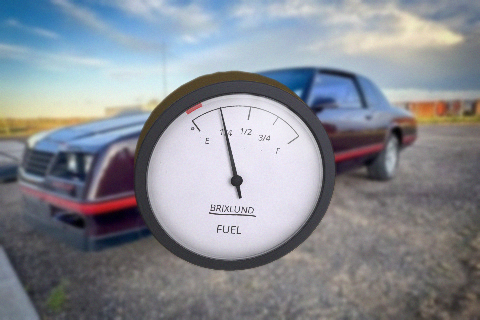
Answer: 0.25
